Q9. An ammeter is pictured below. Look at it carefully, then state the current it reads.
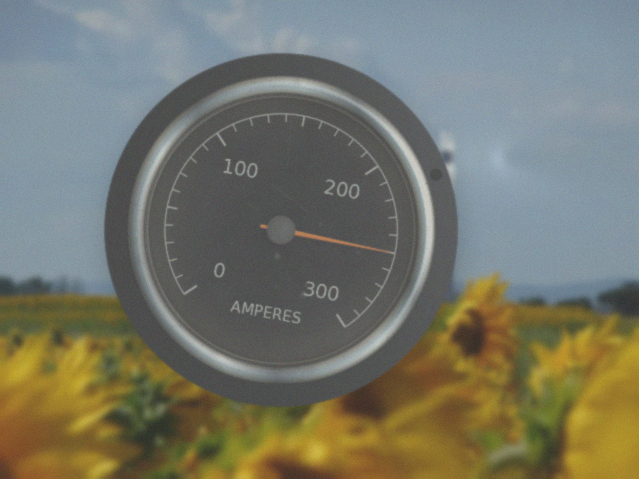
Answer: 250 A
